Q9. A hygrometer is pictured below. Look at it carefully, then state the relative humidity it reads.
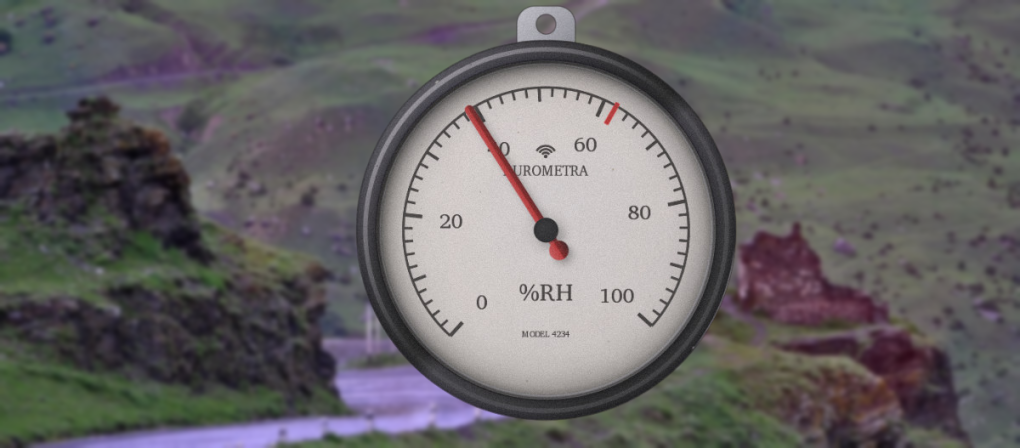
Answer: 39 %
